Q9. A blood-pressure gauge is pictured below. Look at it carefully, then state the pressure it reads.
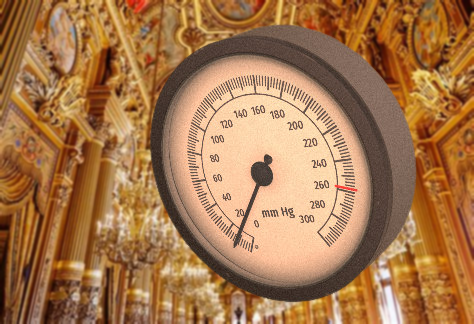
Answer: 10 mmHg
